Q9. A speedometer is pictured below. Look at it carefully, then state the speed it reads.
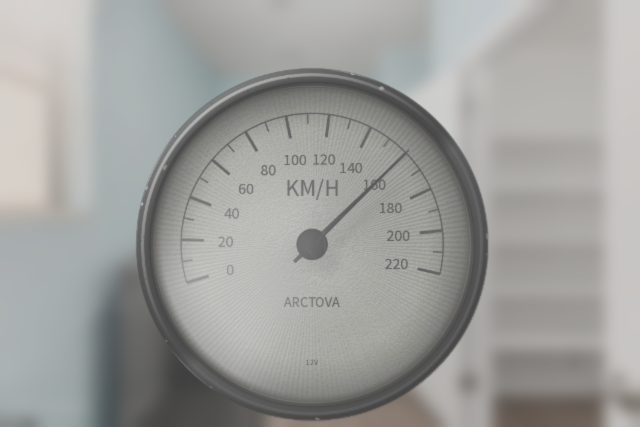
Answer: 160 km/h
